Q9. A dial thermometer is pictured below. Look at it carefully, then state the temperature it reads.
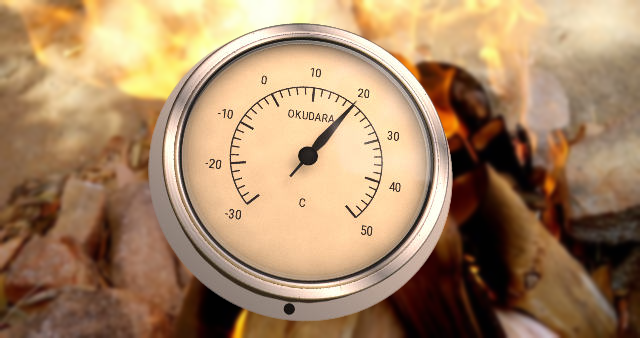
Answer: 20 °C
